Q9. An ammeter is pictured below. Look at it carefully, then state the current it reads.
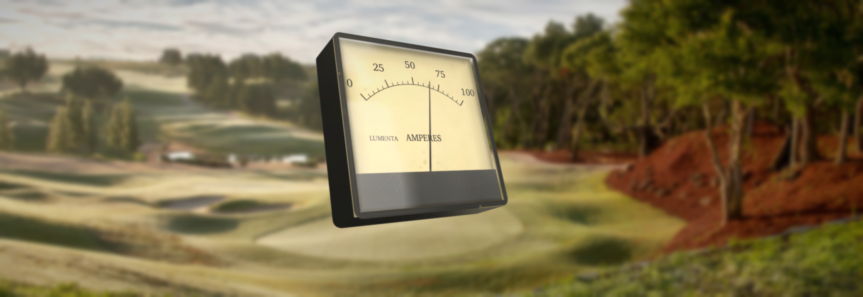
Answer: 65 A
